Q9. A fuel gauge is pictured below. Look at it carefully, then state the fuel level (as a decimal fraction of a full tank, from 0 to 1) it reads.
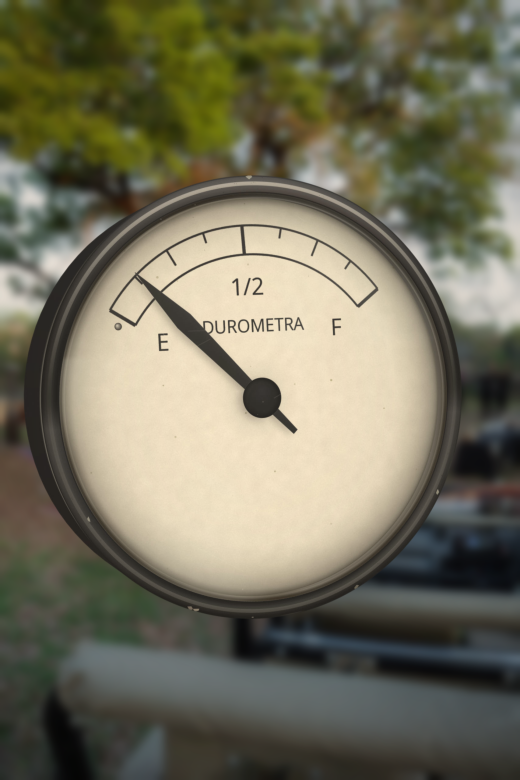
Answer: 0.125
